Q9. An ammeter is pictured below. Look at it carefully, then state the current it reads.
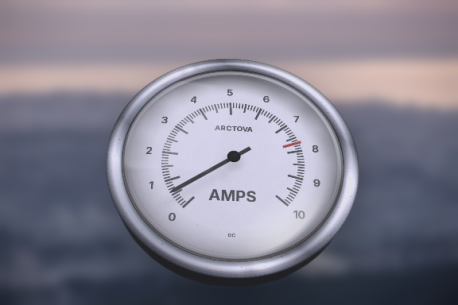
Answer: 0.5 A
